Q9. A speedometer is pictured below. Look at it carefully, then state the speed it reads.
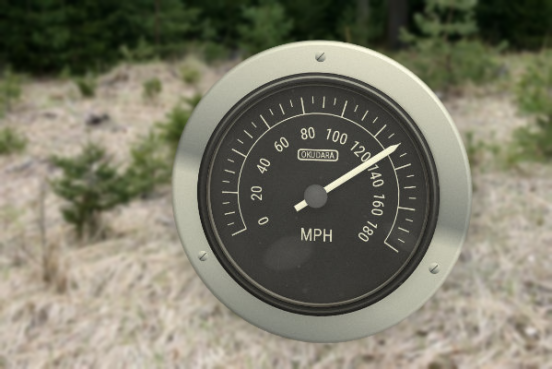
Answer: 130 mph
